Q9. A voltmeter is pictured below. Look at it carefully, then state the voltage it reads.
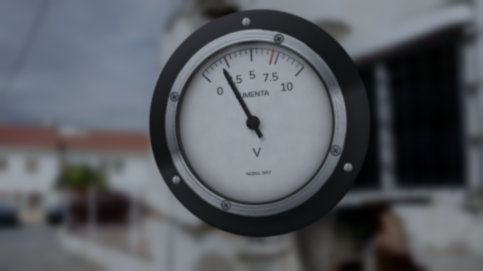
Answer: 2 V
